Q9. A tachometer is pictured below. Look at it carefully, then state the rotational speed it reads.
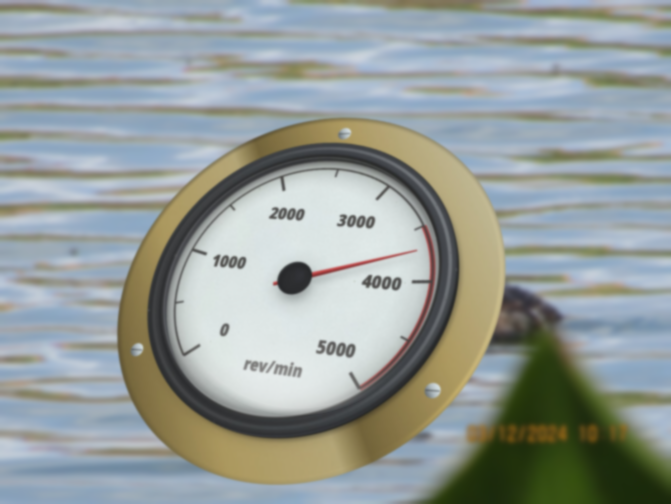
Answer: 3750 rpm
